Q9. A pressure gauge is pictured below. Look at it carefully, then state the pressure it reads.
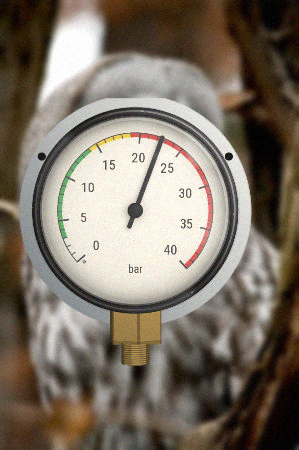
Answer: 22.5 bar
